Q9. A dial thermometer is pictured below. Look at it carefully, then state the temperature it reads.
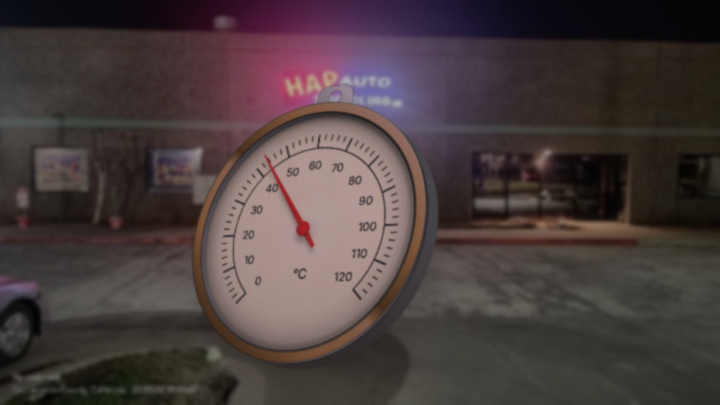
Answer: 44 °C
